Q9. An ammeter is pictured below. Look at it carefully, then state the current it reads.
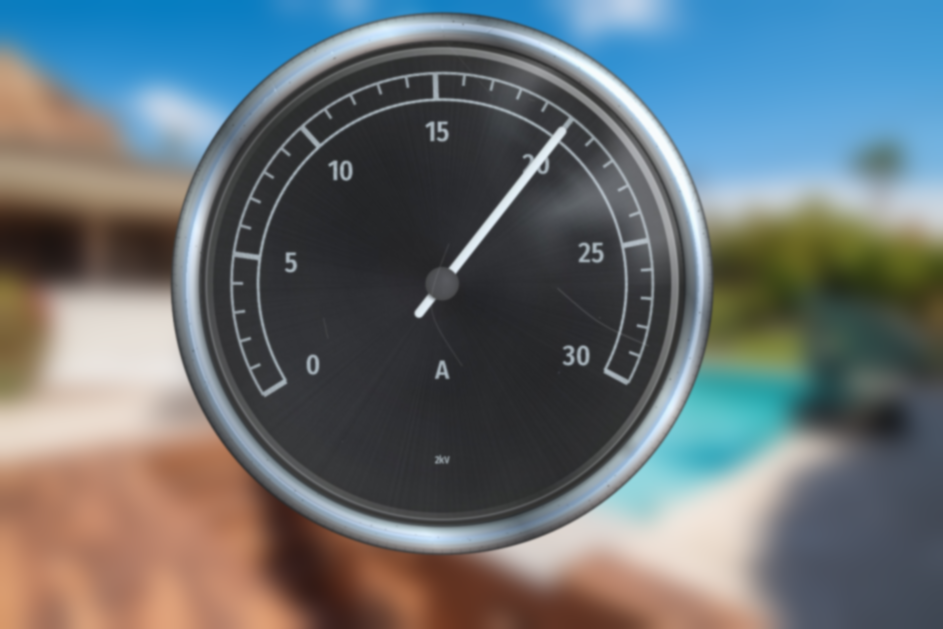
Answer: 20 A
